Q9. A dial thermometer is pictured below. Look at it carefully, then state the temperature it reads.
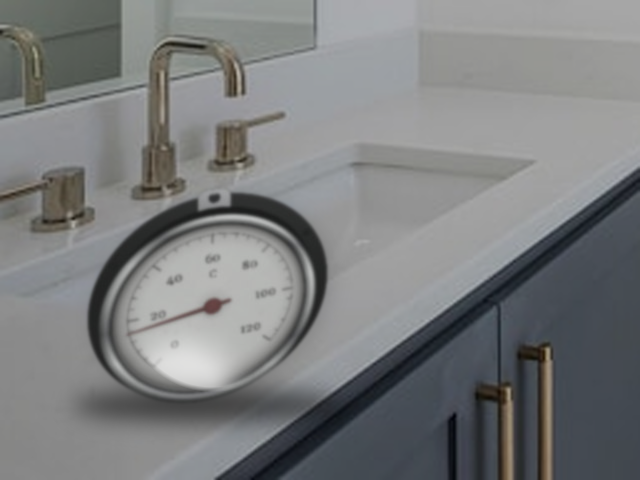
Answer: 16 °C
